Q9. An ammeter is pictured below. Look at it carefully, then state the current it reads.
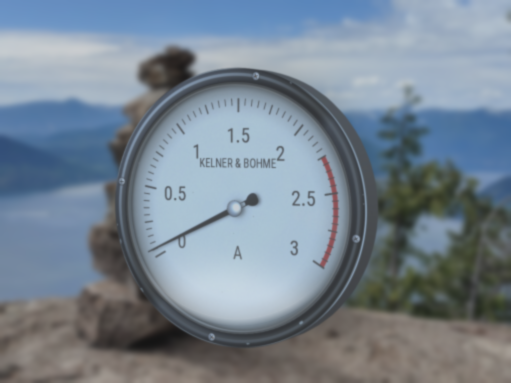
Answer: 0.05 A
